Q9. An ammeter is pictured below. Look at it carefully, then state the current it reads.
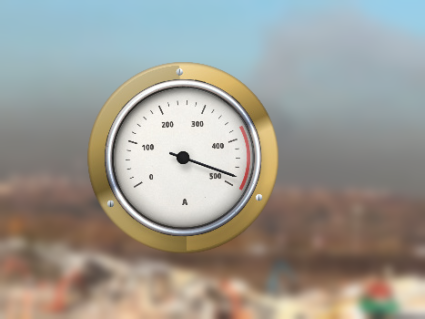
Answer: 480 A
